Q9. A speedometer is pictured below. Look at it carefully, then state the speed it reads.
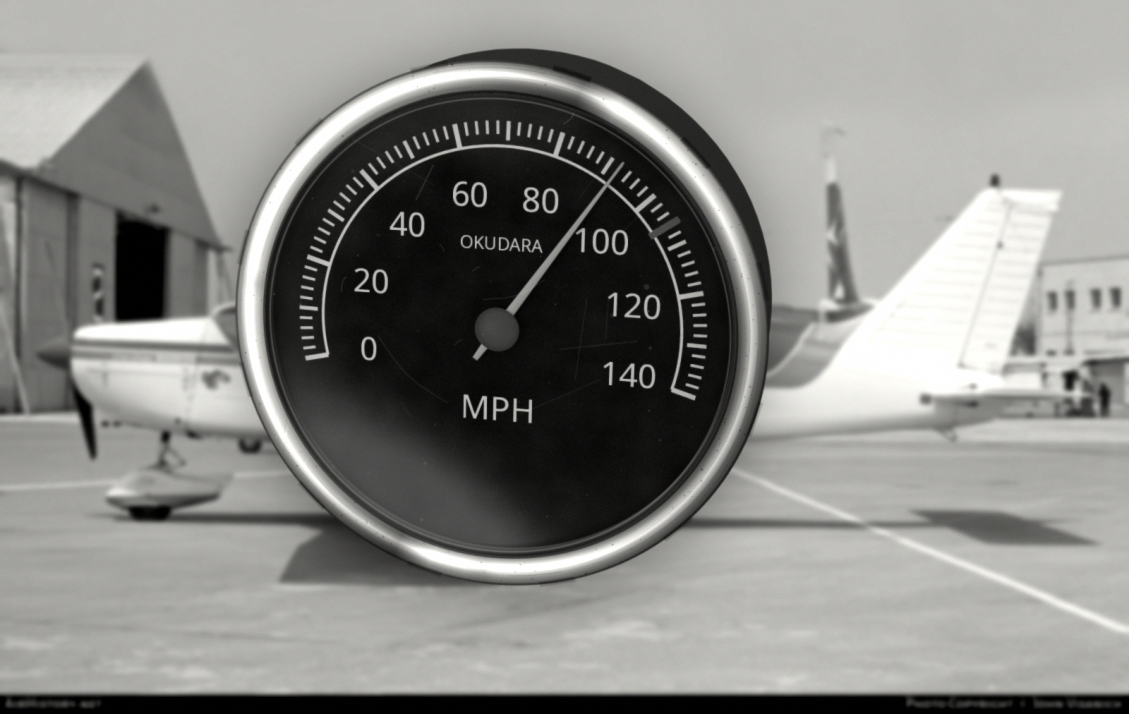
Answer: 92 mph
